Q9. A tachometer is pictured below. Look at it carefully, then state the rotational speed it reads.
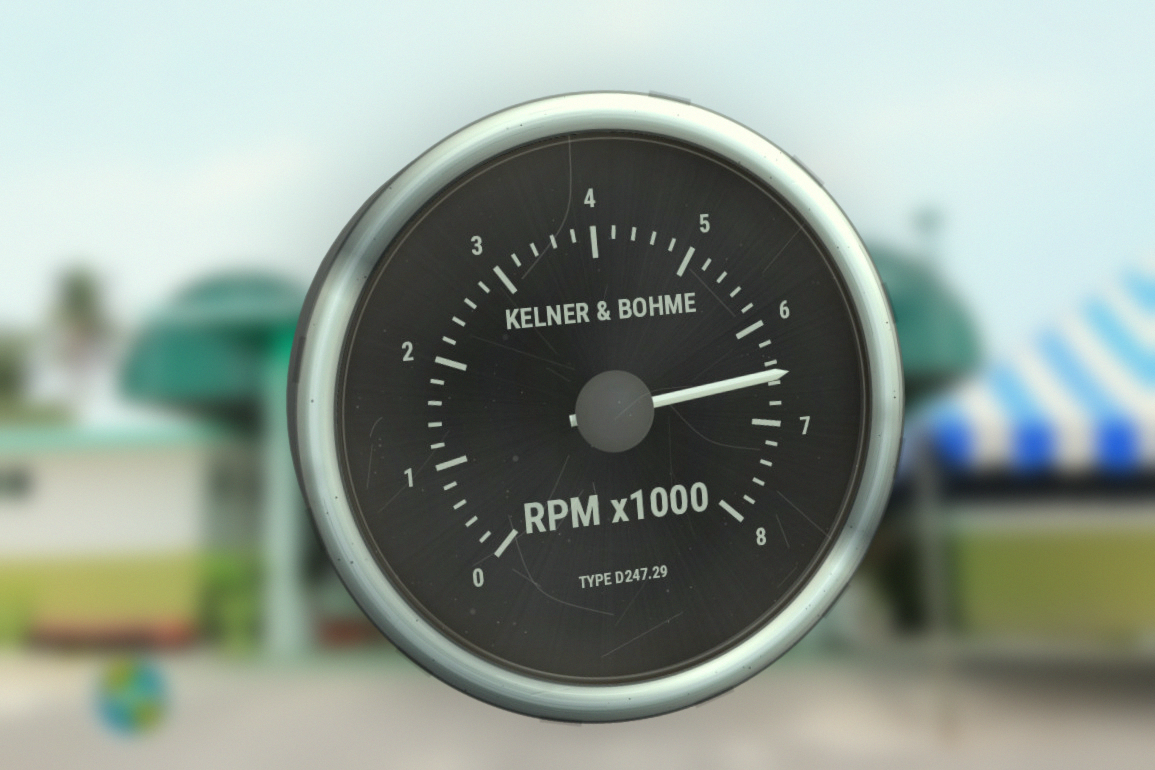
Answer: 6500 rpm
